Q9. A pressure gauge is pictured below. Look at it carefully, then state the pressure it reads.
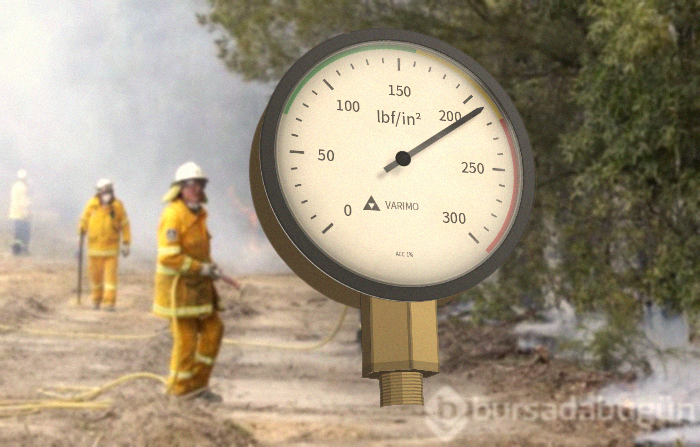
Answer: 210 psi
